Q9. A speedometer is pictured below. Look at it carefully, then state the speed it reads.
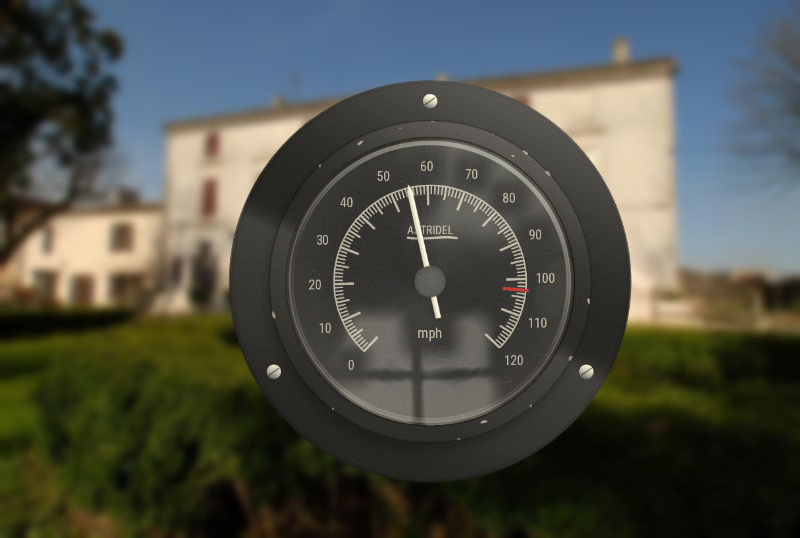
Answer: 55 mph
